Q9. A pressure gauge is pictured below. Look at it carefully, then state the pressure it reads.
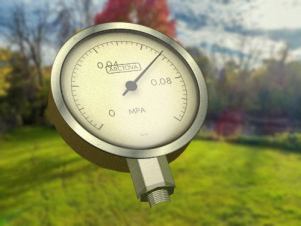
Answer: 0.068 MPa
